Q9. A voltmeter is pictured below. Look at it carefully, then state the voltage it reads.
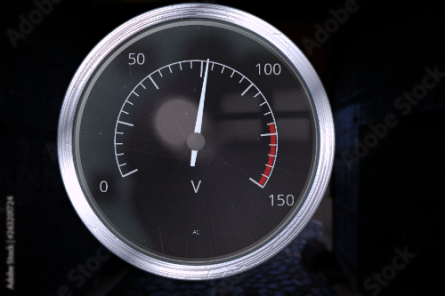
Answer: 77.5 V
